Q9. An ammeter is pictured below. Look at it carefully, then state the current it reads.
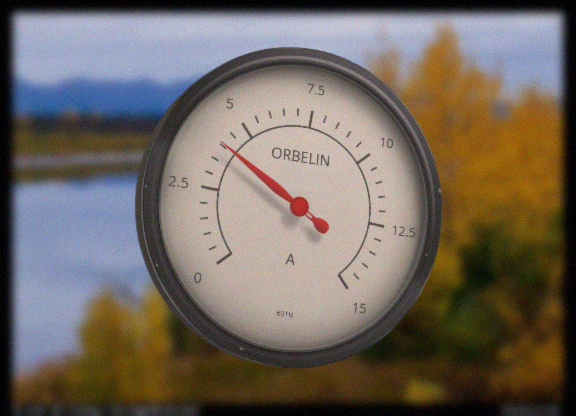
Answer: 4 A
